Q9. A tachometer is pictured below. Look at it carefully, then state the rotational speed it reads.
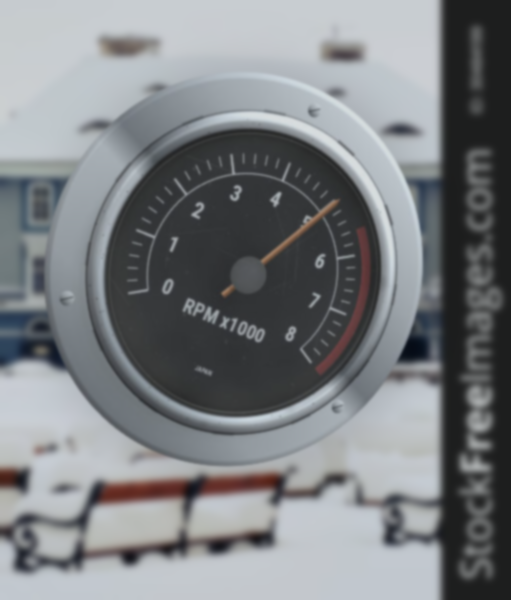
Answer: 5000 rpm
